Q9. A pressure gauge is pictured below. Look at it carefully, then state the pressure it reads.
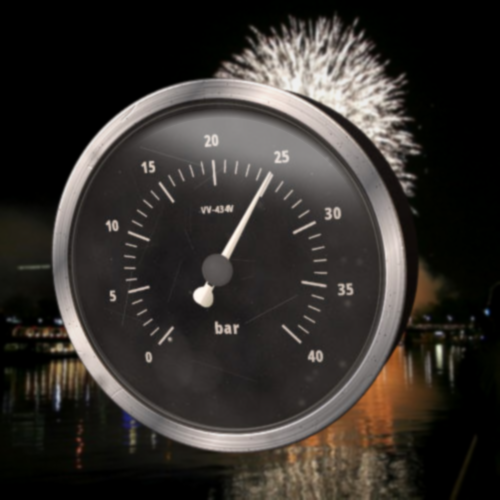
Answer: 25 bar
